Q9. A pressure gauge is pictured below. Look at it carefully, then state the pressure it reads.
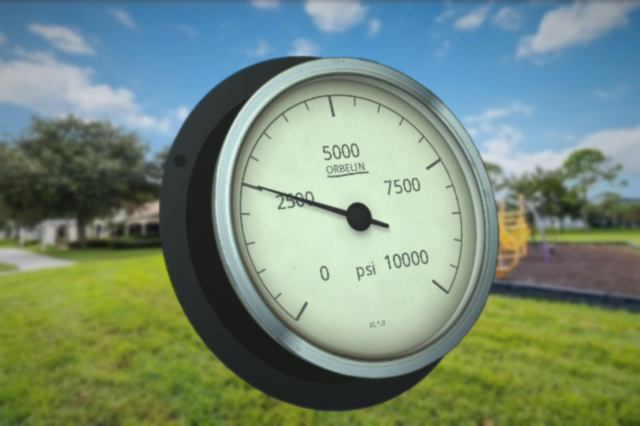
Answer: 2500 psi
